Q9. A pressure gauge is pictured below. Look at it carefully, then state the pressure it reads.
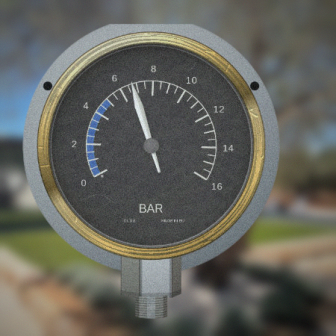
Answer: 6.75 bar
